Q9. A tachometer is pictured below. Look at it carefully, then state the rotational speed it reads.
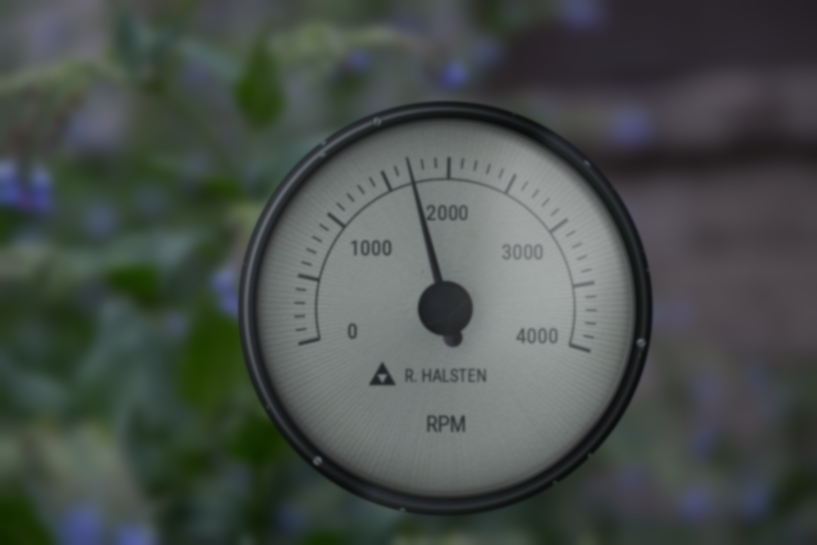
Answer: 1700 rpm
